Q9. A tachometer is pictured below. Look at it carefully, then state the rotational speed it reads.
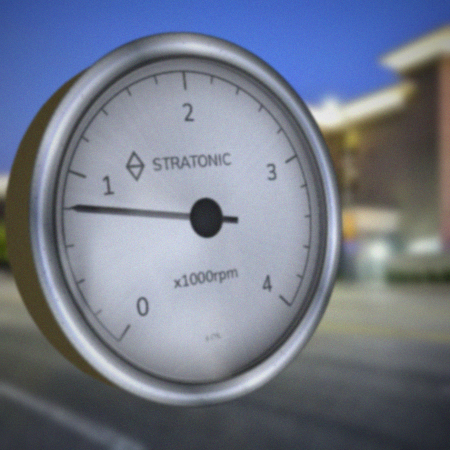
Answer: 800 rpm
